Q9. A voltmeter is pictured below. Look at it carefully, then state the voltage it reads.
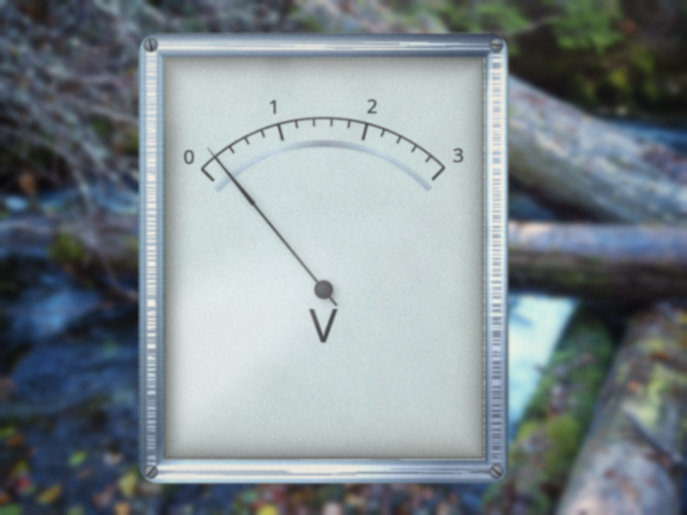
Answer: 0.2 V
